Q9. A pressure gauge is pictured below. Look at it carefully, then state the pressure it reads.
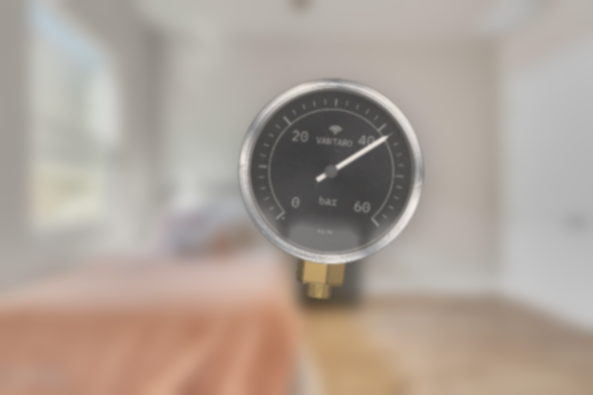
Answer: 42 bar
